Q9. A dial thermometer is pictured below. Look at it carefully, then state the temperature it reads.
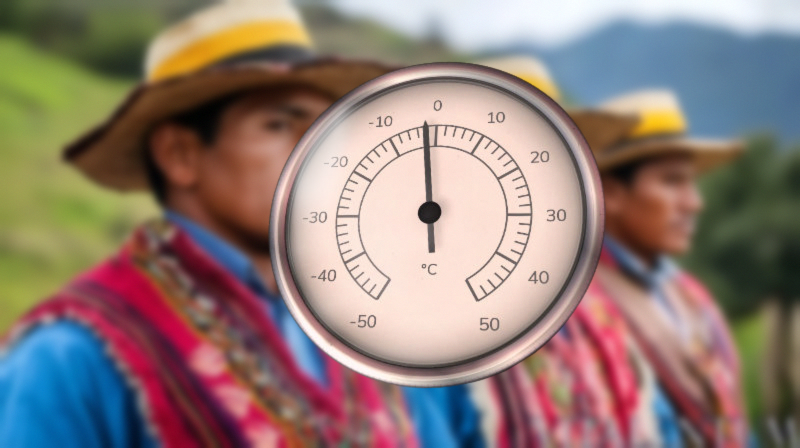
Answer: -2 °C
